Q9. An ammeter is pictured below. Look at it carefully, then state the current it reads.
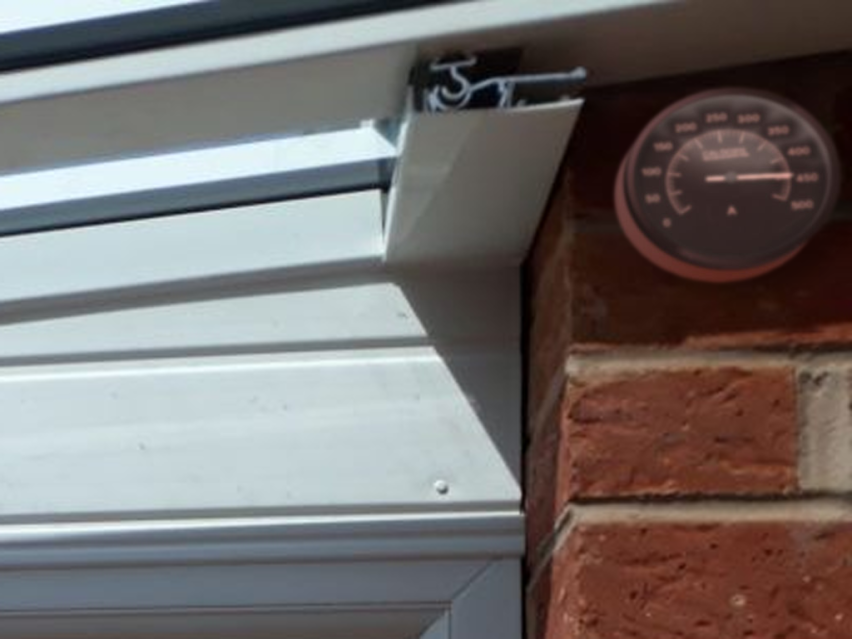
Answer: 450 A
